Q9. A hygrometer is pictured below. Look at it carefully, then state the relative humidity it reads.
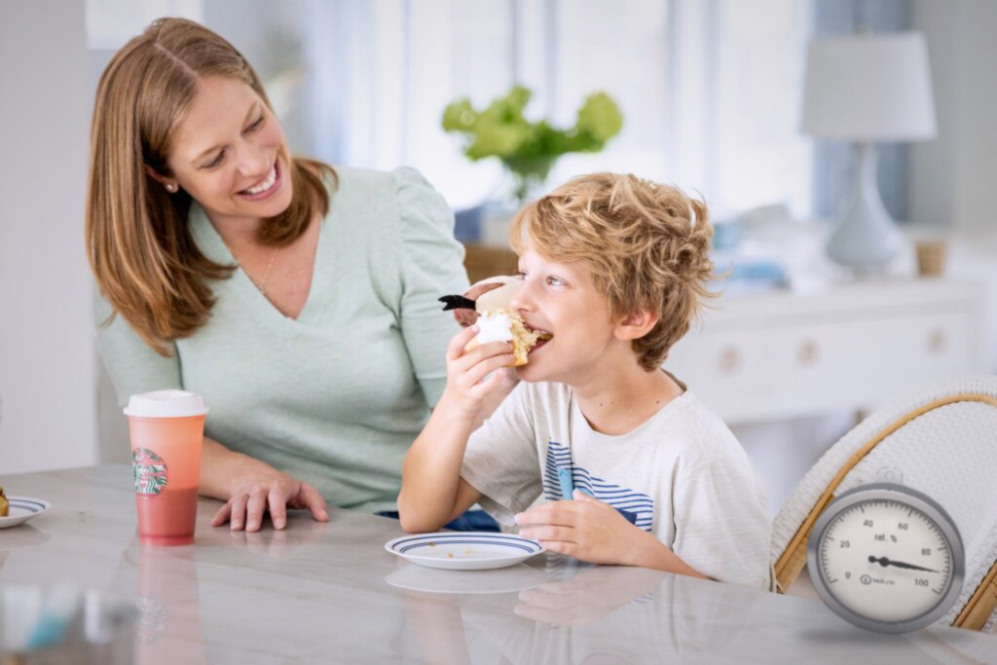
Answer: 90 %
